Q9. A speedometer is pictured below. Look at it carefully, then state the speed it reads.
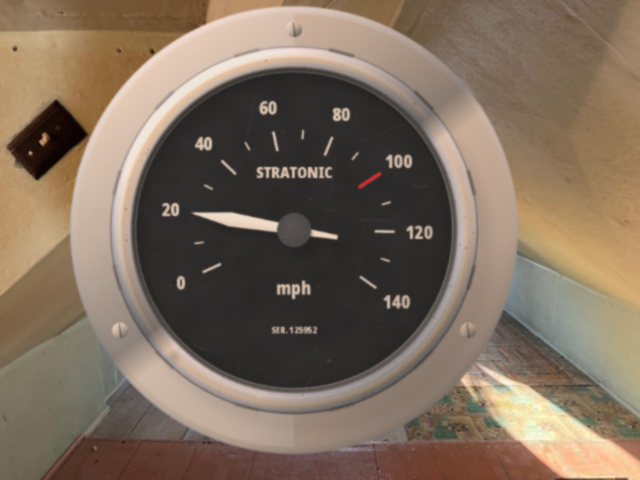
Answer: 20 mph
